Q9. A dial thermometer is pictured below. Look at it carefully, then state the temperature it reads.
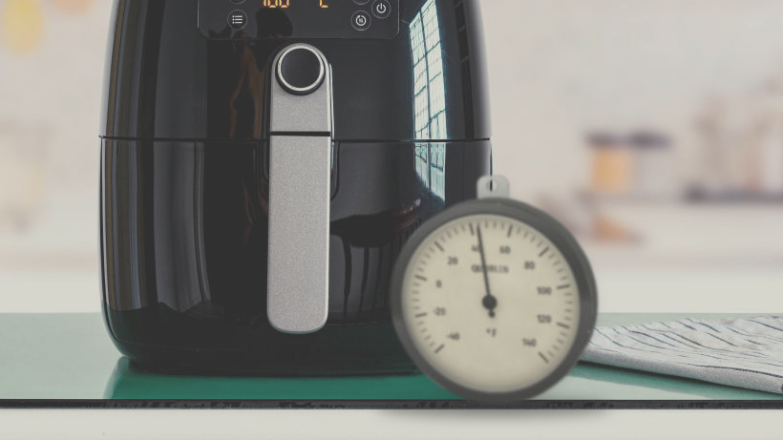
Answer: 44 °F
